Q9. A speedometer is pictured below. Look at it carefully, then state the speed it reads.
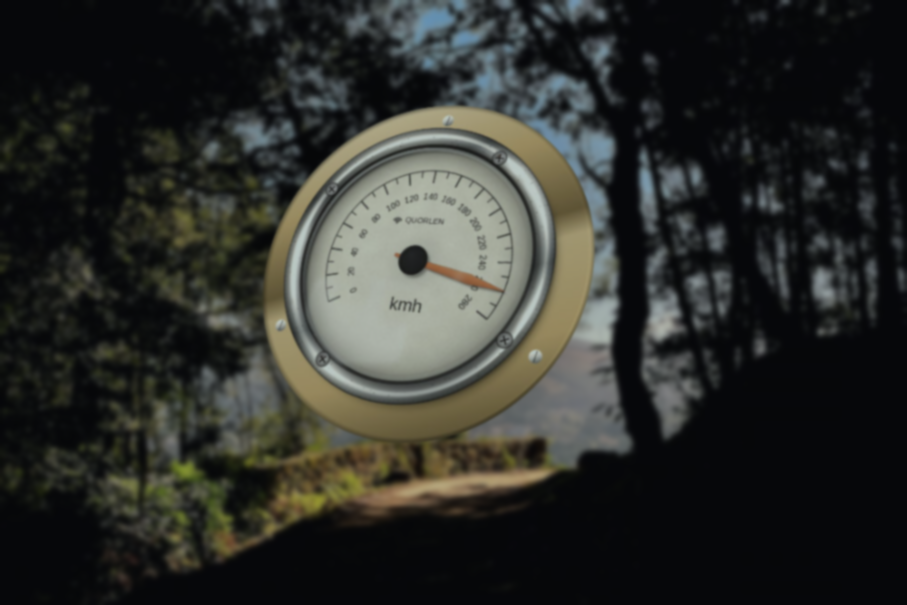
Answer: 260 km/h
